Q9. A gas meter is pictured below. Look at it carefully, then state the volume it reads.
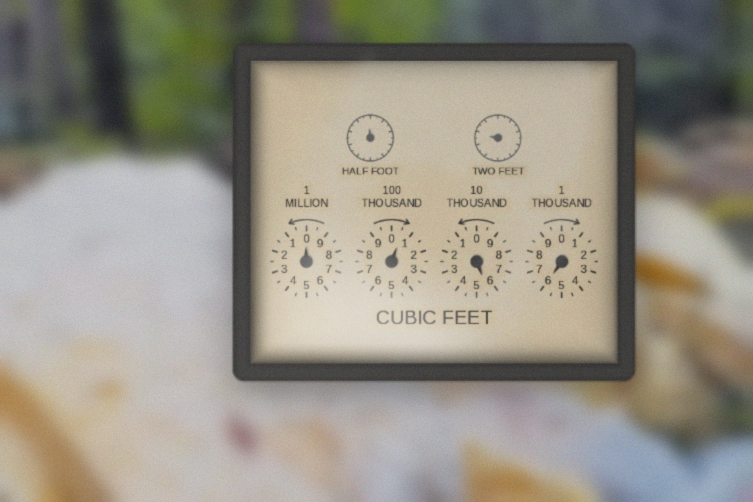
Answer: 5600 ft³
